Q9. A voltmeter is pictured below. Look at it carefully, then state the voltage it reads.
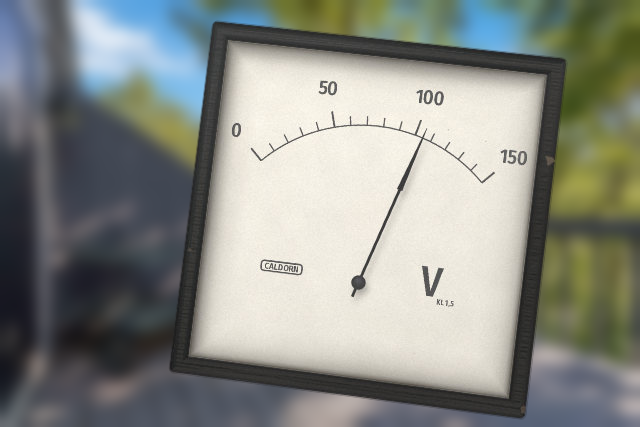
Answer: 105 V
